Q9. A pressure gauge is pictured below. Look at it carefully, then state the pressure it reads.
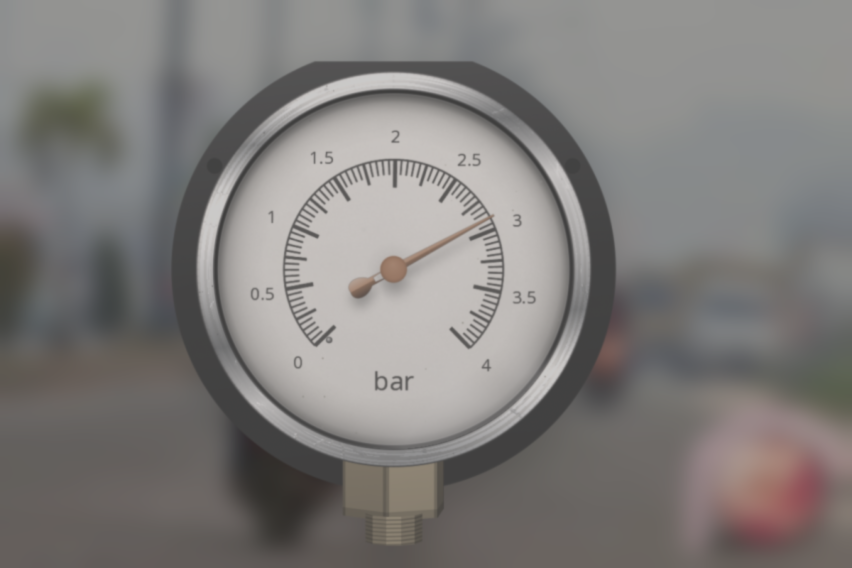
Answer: 2.9 bar
